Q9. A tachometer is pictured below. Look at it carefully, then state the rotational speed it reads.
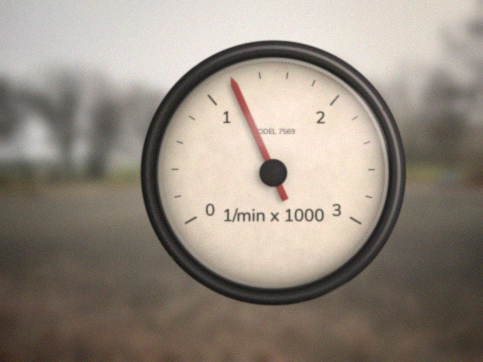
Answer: 1200 rpm
